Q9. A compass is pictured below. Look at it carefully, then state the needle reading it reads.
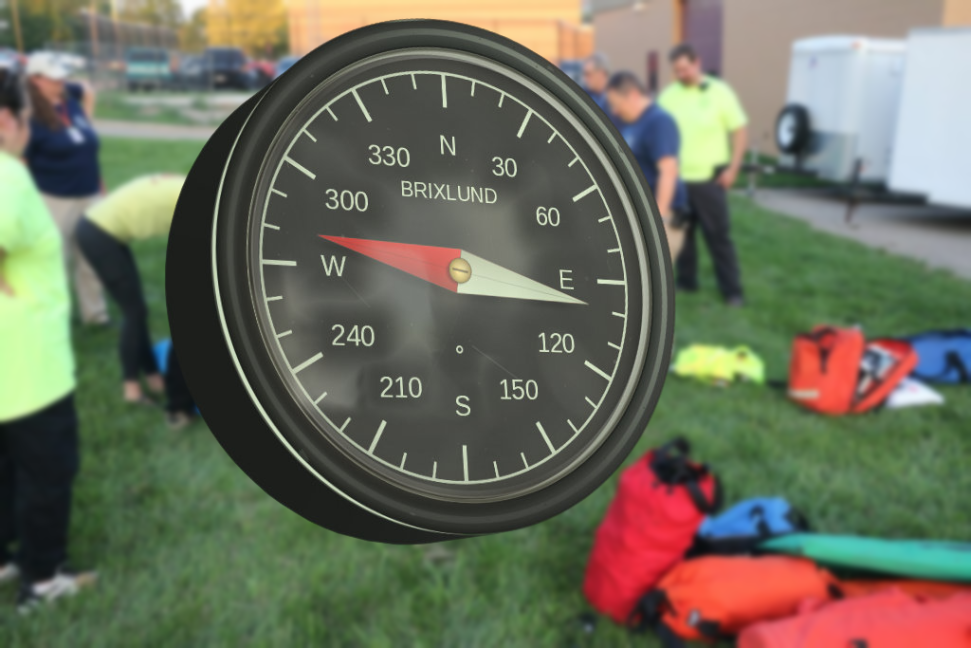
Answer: 280 °
